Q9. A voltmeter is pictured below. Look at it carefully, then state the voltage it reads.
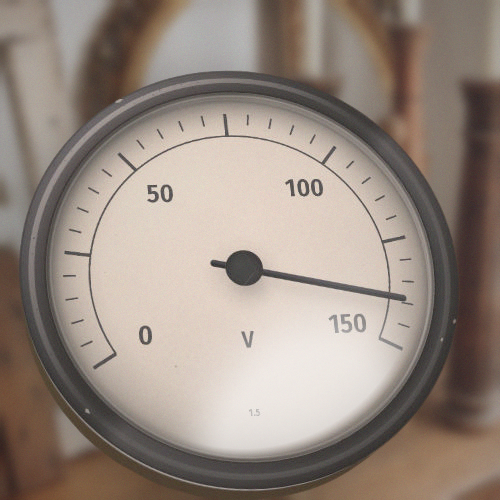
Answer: 140 V
